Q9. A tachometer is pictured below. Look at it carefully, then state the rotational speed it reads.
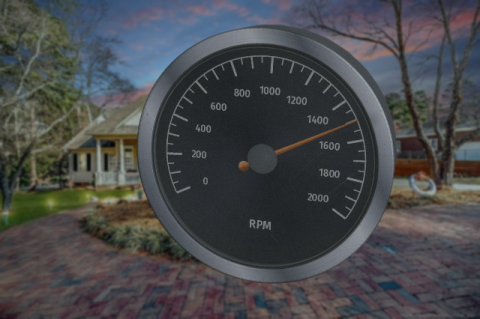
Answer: 1500 rpm
